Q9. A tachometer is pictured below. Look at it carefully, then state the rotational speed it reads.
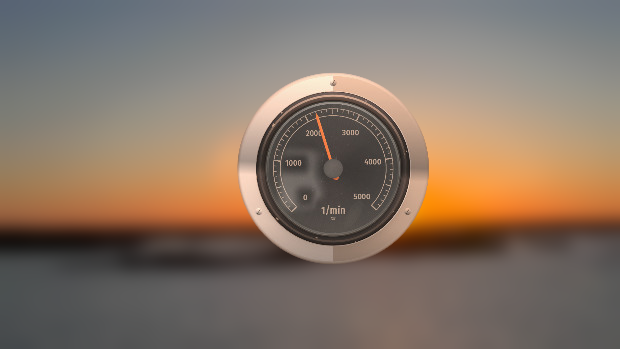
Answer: 2200 rpm
